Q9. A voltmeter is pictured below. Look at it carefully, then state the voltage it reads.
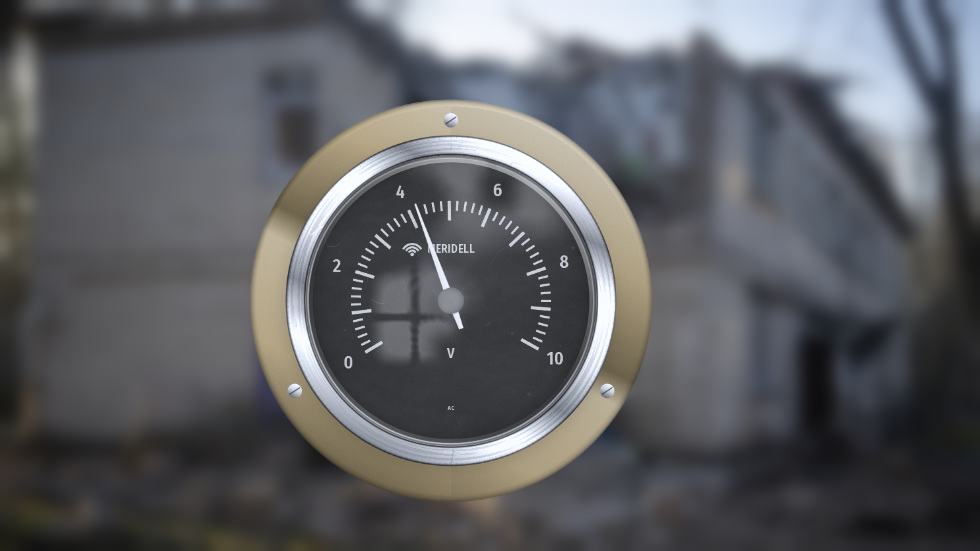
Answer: 4.2 V
